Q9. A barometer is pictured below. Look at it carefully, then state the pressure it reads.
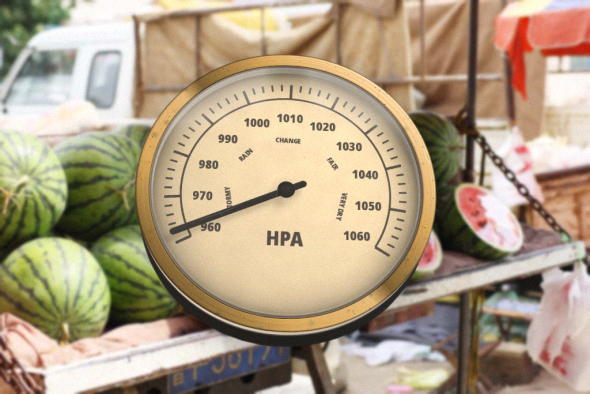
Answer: 962 hPa
